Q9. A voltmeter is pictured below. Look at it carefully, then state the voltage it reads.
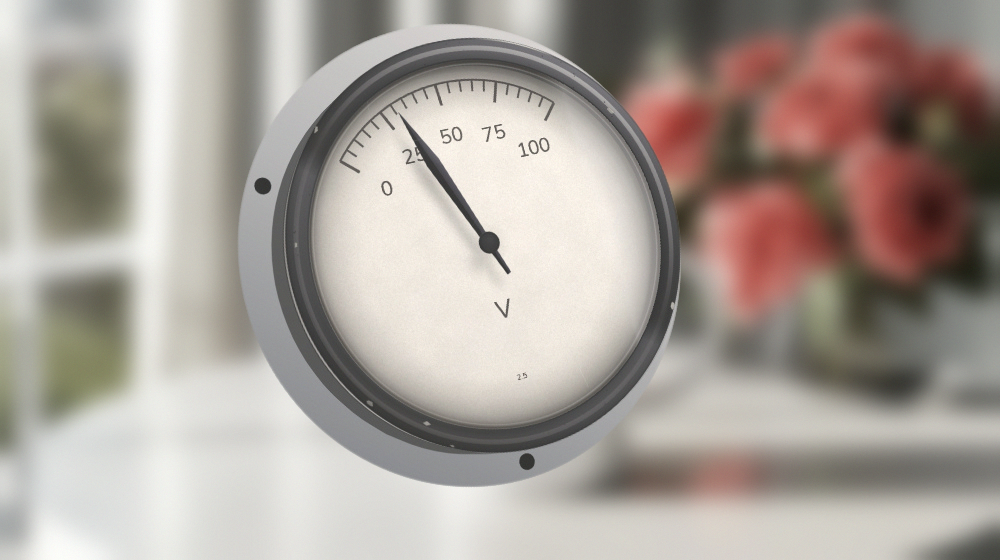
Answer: 30 V
